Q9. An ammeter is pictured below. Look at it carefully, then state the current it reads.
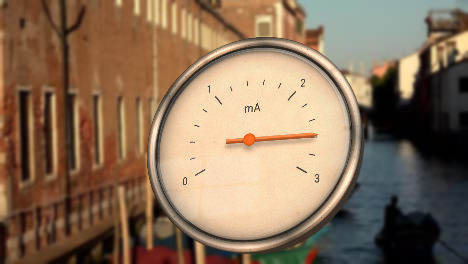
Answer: 2.6 mA
